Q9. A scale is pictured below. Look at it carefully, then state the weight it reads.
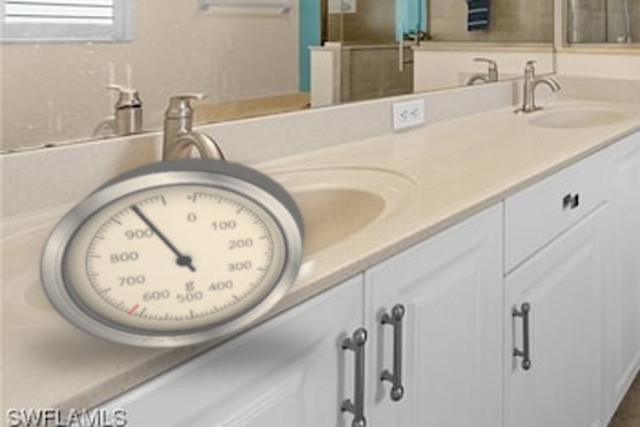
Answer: 950 g
